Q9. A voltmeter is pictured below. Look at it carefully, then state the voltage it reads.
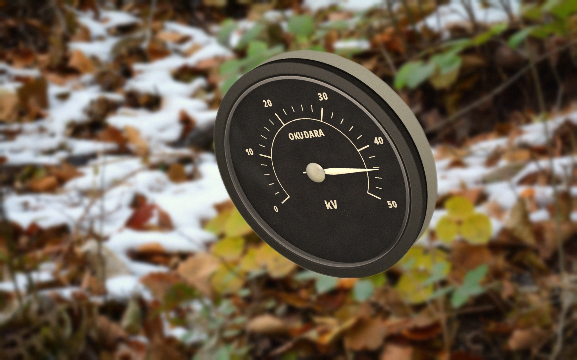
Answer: 44 kV
